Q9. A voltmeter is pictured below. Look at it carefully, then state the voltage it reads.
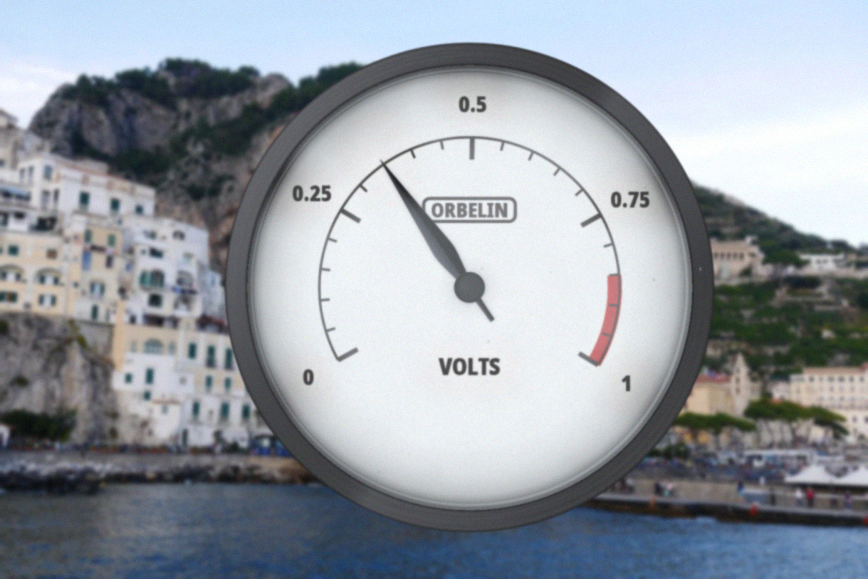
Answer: 0.35 V
